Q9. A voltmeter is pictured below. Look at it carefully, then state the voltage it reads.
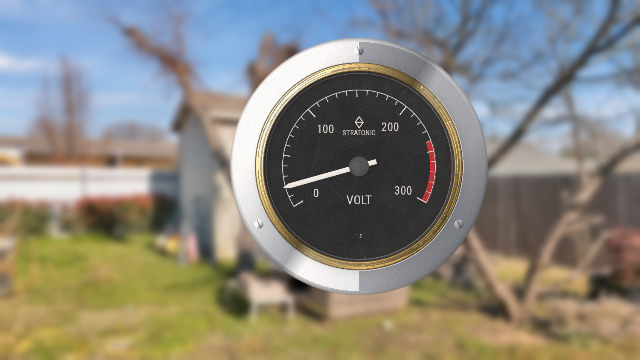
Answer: 20 V
